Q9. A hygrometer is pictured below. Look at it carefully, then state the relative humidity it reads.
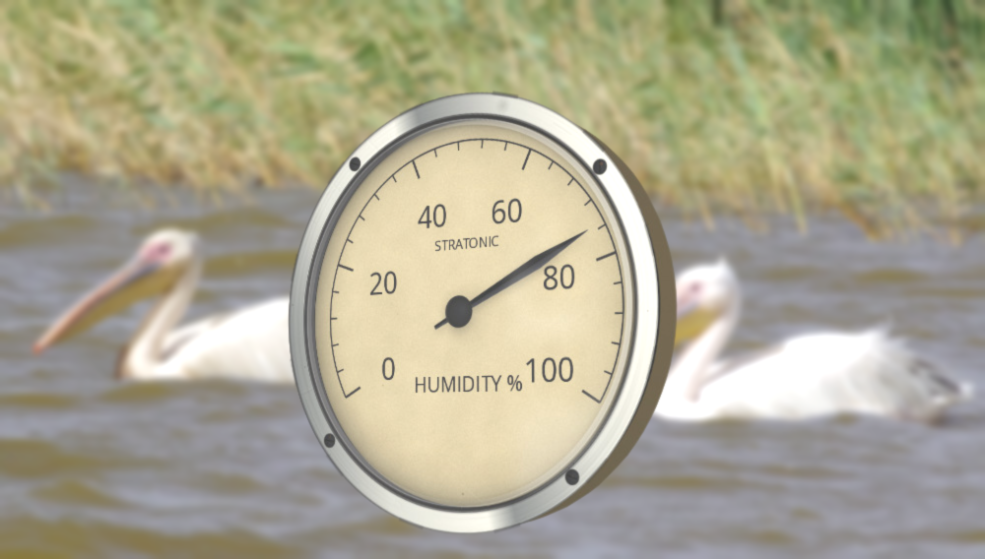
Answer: 76 %
